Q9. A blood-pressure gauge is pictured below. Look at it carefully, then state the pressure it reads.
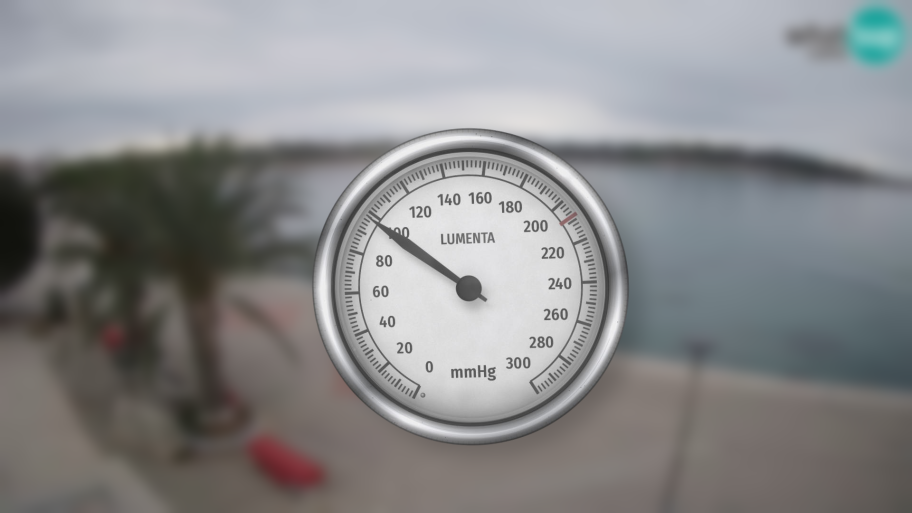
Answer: 98 mmHg
